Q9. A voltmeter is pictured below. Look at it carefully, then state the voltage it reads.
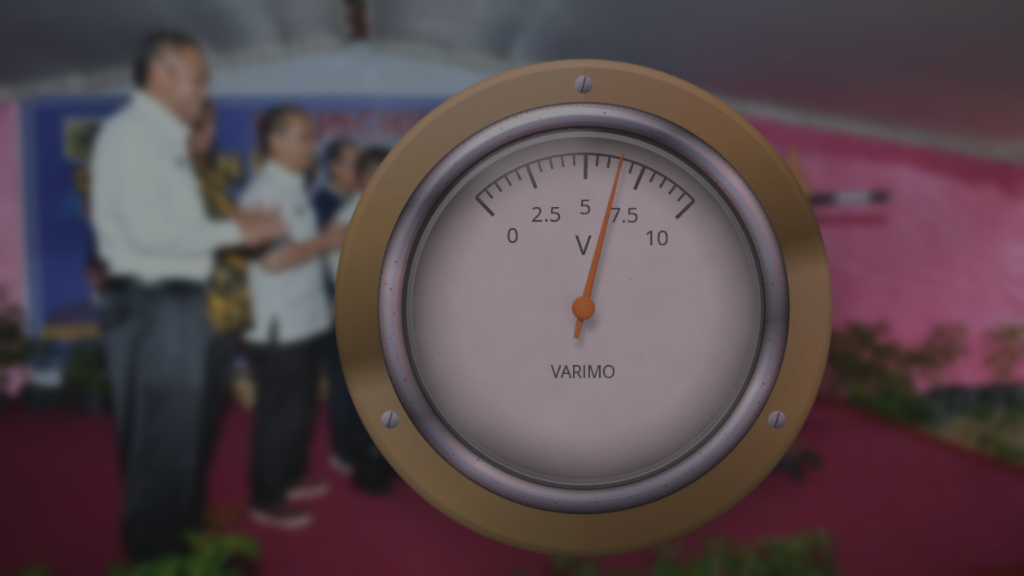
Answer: 6.5 V
